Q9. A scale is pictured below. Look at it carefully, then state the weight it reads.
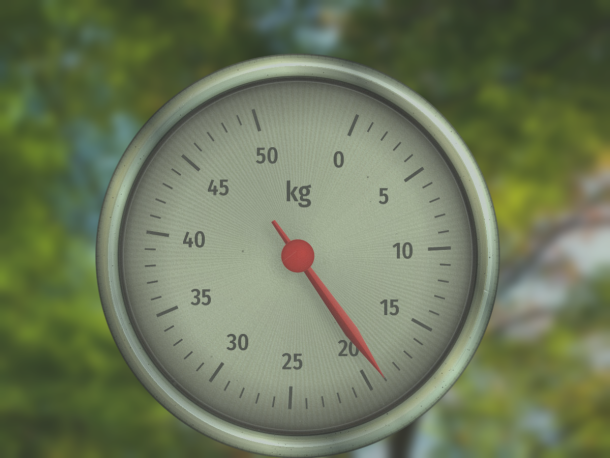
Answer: 19 kg
